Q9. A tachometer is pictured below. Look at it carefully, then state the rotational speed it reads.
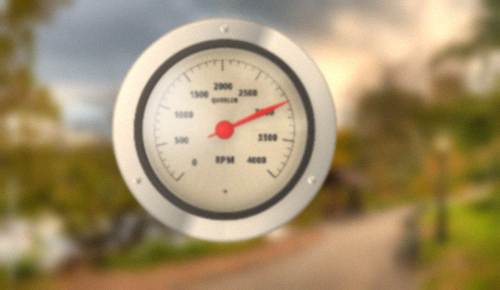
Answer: 3000 rpm
